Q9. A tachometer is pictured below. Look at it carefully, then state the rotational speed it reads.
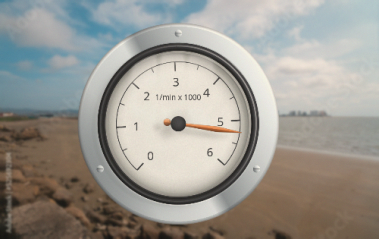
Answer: 5250 rpm
